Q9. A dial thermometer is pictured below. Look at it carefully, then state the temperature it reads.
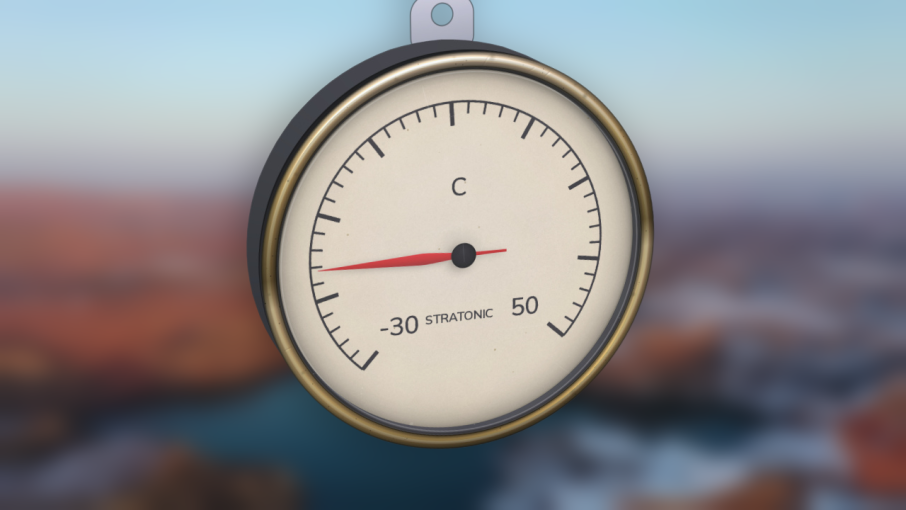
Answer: -16 °C
